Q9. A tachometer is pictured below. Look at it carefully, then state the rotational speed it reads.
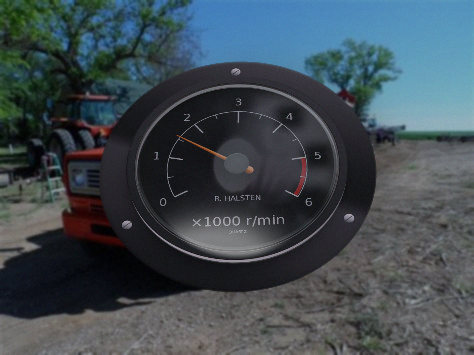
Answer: 1500 rpm
